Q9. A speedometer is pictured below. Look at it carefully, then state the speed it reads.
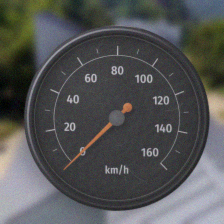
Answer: 0 km/h
